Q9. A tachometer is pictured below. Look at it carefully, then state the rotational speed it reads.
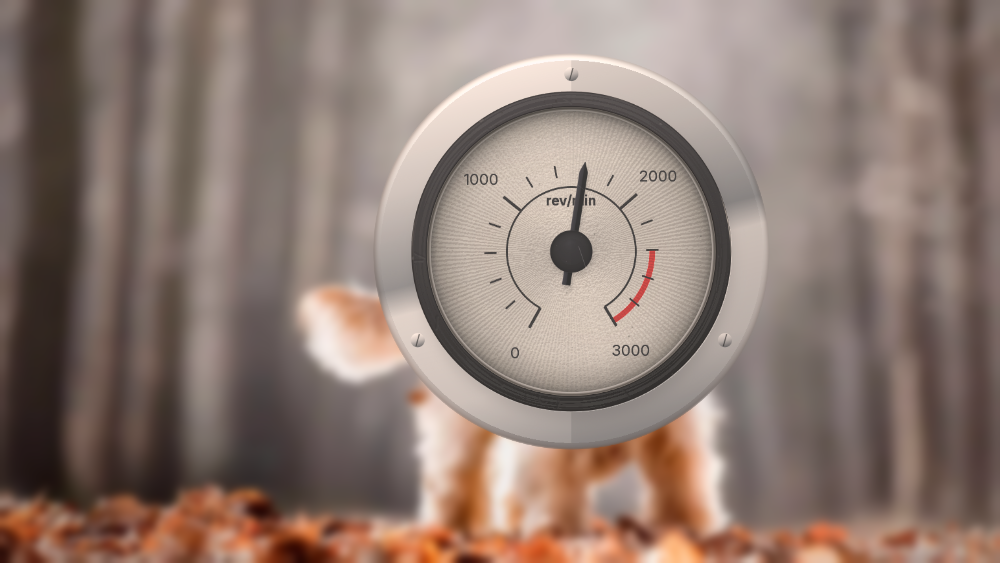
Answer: 1600 rpm
